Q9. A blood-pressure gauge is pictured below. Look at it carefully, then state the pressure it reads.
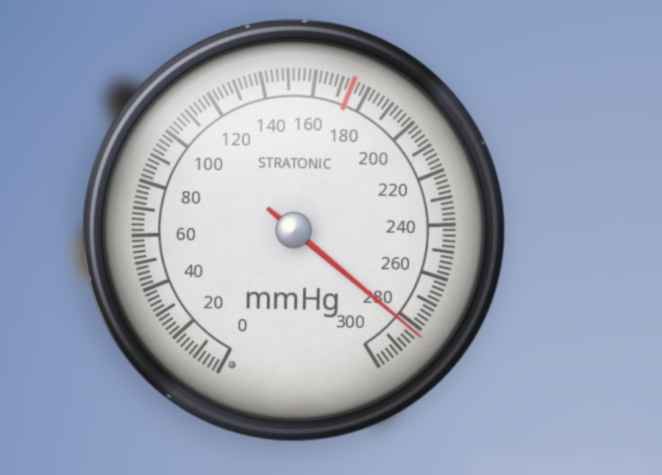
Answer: 282 mmHg
